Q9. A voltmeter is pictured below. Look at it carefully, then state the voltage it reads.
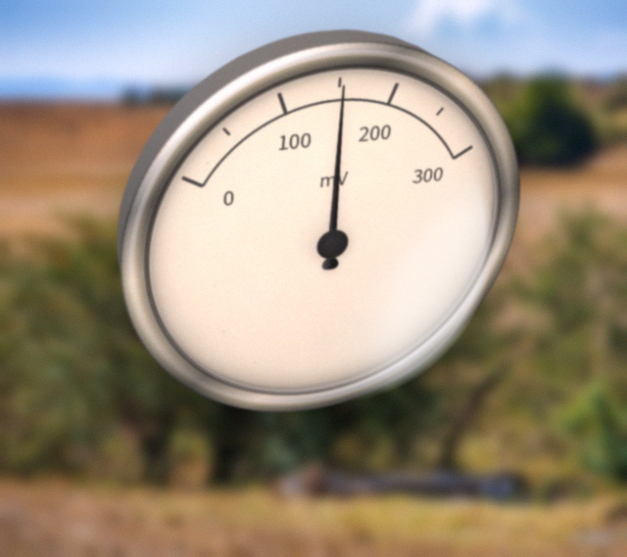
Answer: 150 mV
